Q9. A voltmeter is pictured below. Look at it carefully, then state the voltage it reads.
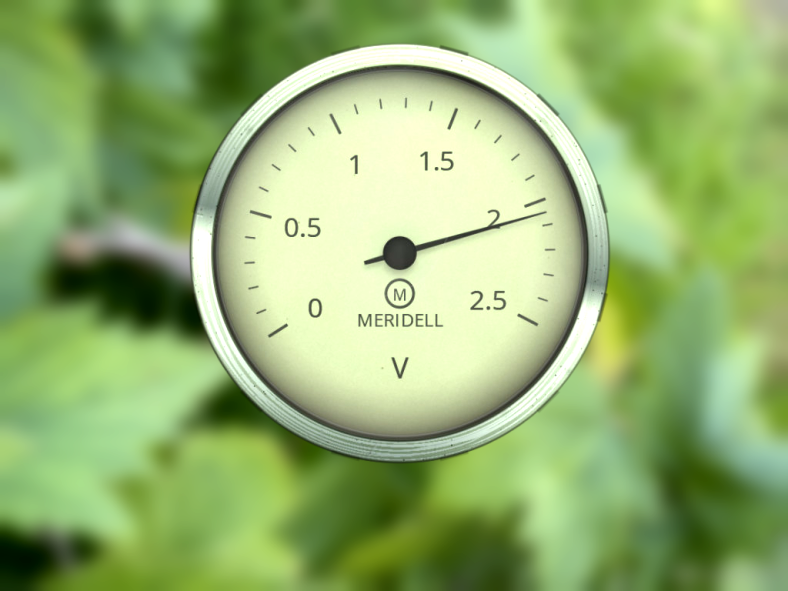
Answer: 2.05 V
